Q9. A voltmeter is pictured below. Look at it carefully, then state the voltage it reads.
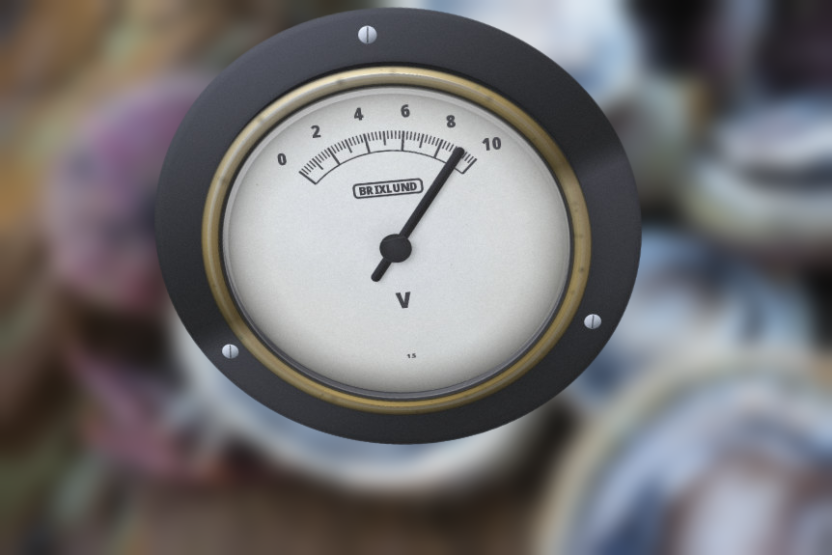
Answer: 9 V
